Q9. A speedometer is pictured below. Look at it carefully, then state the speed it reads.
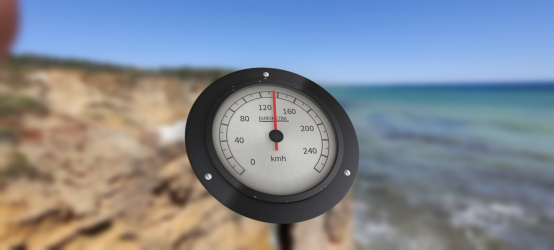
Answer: 135 km/h
